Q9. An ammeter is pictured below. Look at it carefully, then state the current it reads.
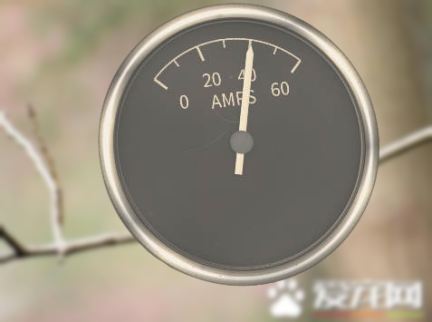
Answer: 40 A
